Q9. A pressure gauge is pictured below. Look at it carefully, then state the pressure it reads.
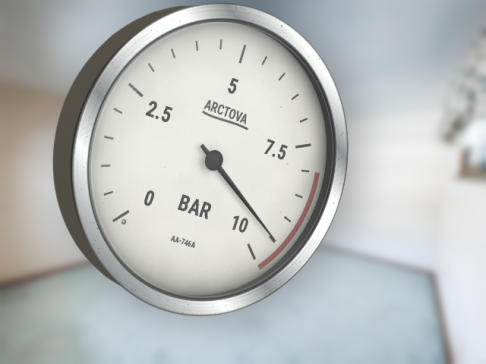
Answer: 9.5 bar
